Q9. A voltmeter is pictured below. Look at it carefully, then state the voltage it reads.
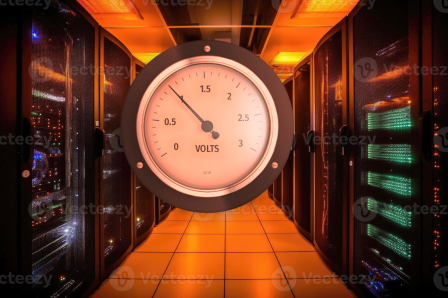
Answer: 1 V
